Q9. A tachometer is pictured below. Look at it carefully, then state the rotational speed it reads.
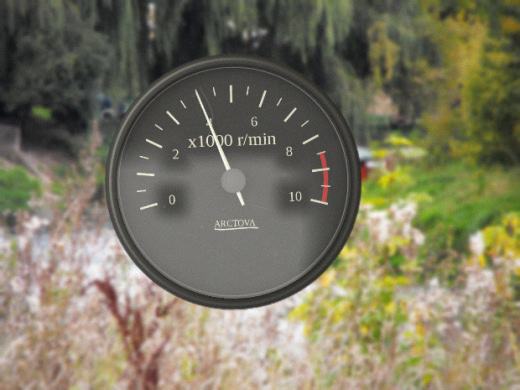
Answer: 4000 rpm
